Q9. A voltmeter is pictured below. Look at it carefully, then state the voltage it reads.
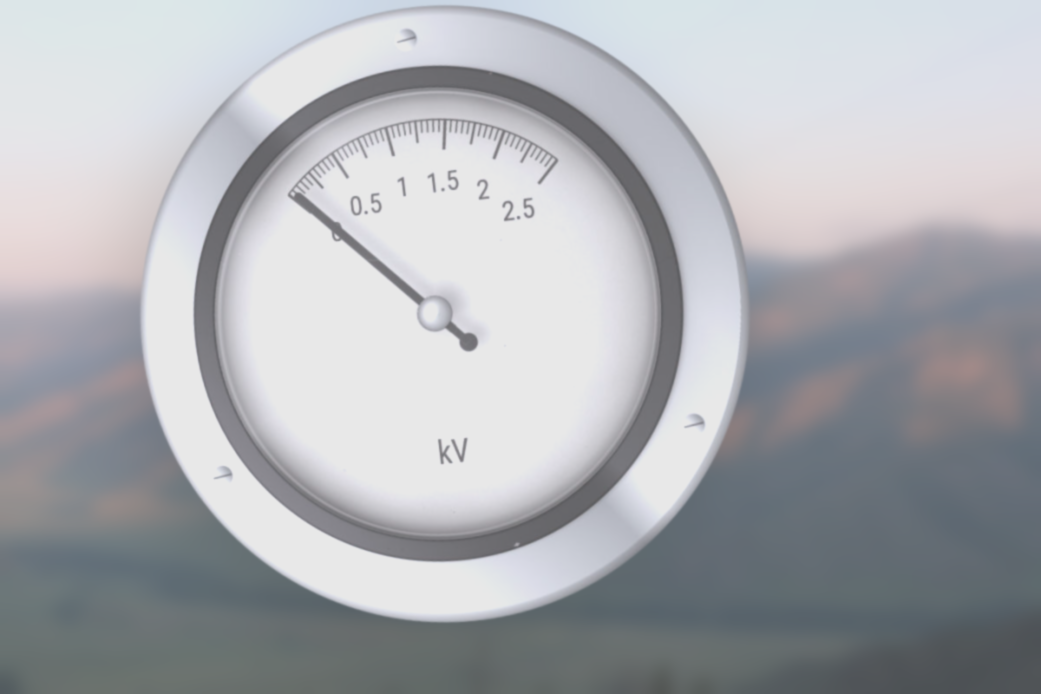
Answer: 0.05 kV
